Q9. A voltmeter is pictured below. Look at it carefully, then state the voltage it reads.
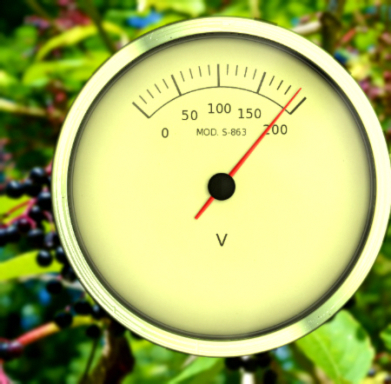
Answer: 190 V
